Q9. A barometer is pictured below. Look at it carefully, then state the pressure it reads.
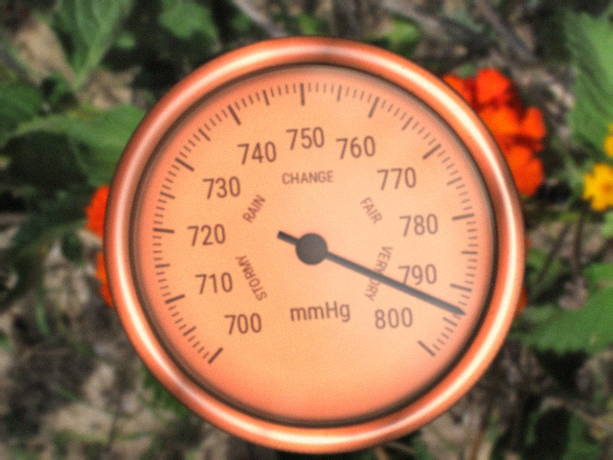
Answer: 793 mmHg
